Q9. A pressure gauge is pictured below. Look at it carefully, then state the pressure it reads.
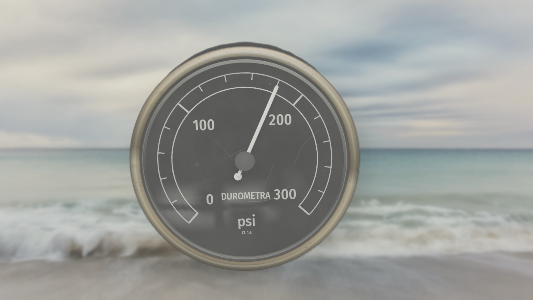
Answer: 180 psi
